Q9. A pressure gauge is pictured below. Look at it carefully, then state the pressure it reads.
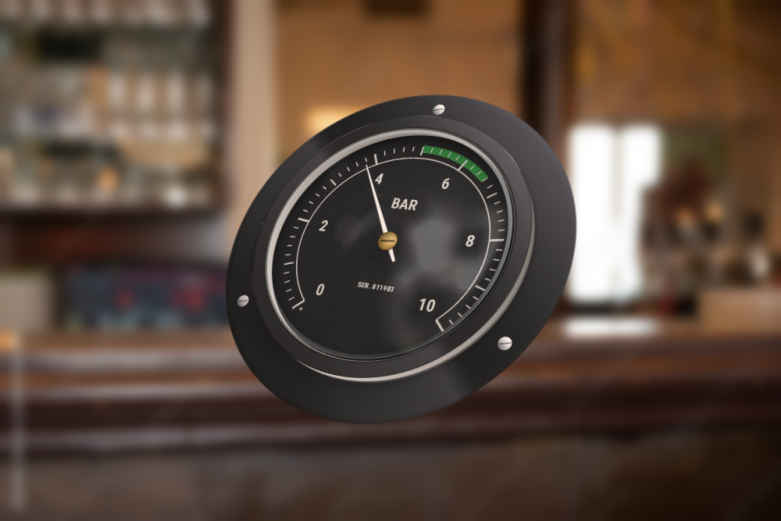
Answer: 3.8 bar
